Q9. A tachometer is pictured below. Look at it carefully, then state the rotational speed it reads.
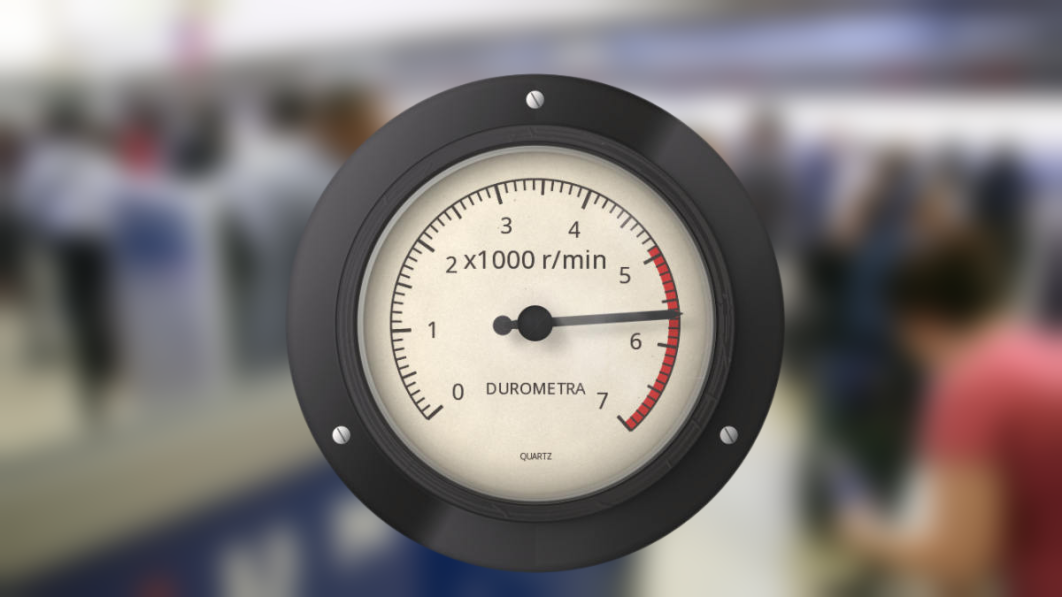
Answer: 5650 rpm
